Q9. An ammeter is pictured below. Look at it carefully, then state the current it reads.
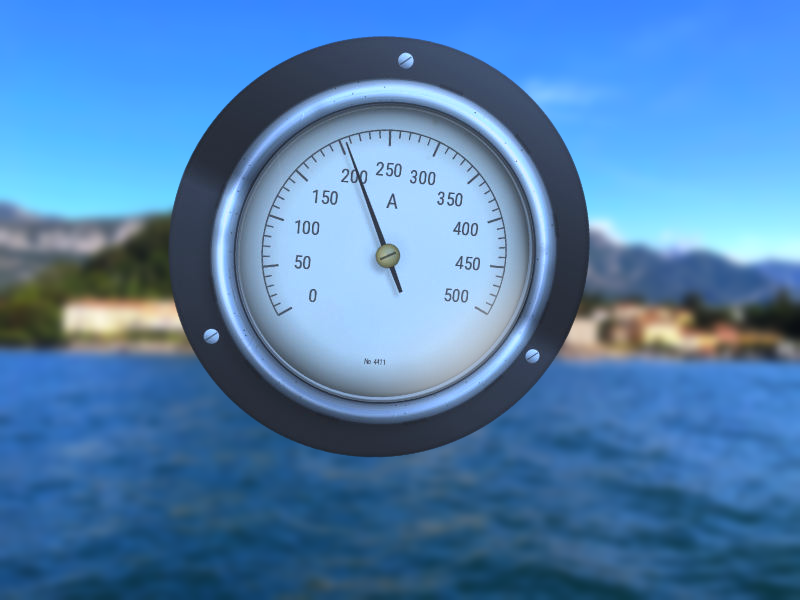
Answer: 205 A
